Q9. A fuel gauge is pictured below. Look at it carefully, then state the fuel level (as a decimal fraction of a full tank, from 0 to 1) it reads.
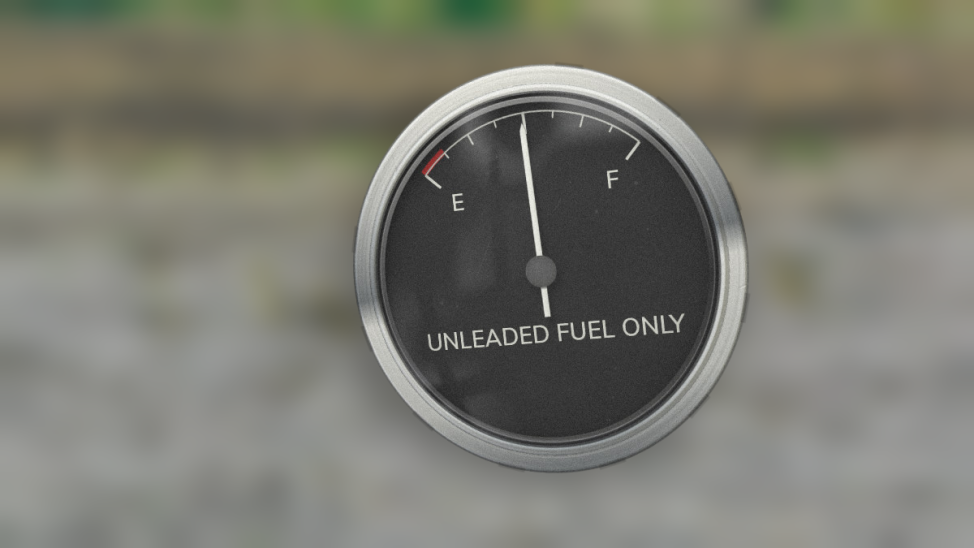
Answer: 0.5
